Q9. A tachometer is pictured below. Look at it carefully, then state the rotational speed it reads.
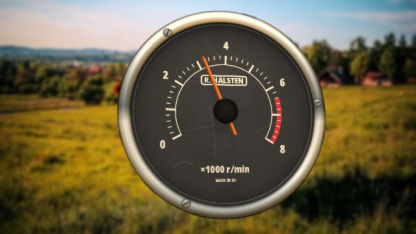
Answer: 3200 rpm
